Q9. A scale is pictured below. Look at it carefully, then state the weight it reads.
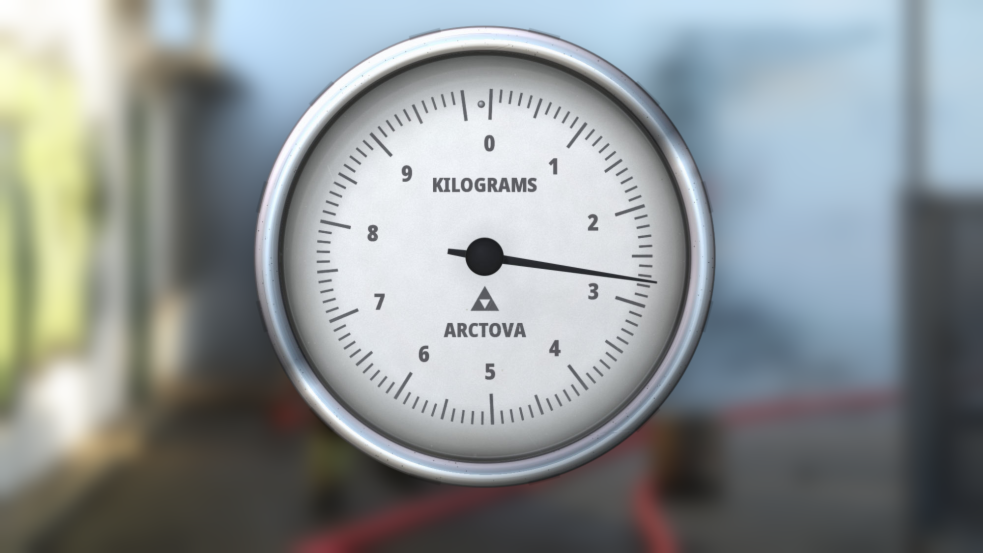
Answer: 2.75 kg
